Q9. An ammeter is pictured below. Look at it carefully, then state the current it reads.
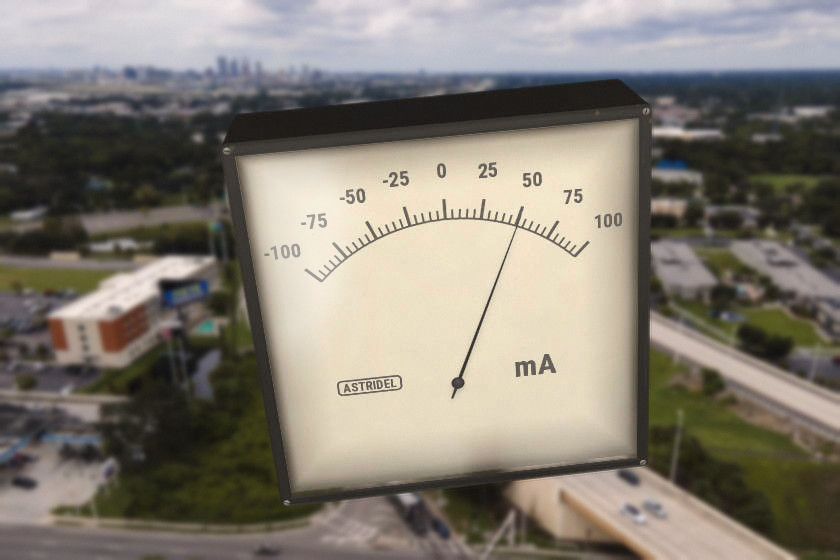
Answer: 50 mA
